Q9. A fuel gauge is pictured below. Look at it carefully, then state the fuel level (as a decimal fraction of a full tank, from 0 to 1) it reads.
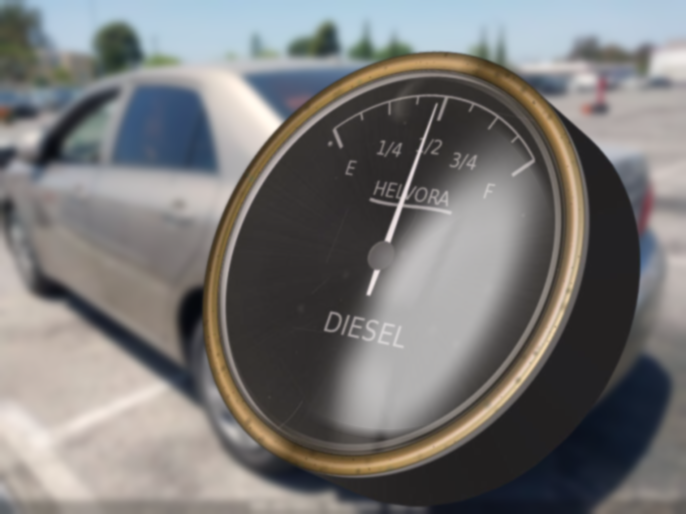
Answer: 0.5
